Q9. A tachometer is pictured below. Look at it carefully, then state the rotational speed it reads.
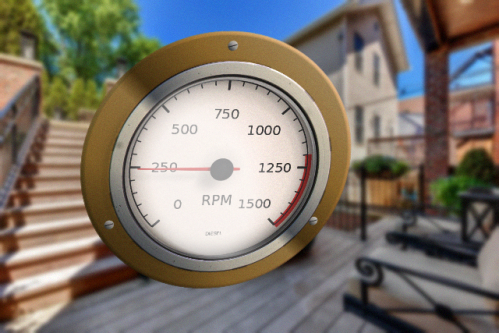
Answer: 250 rpm
